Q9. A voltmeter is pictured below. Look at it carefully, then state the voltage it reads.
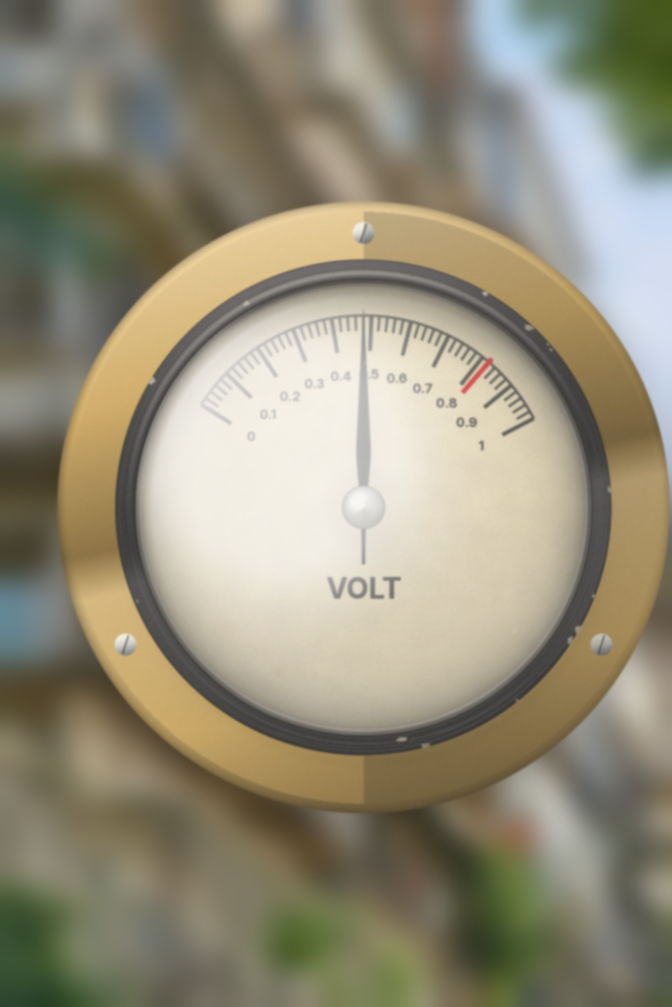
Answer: 0.48 V
